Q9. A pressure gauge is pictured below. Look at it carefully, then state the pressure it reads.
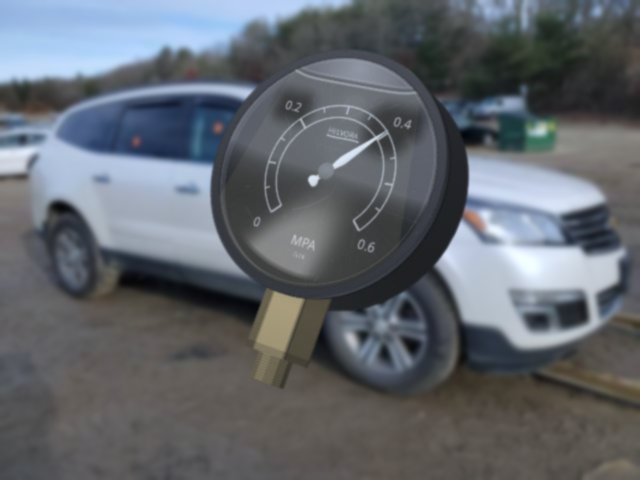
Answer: 0.4 MPa
